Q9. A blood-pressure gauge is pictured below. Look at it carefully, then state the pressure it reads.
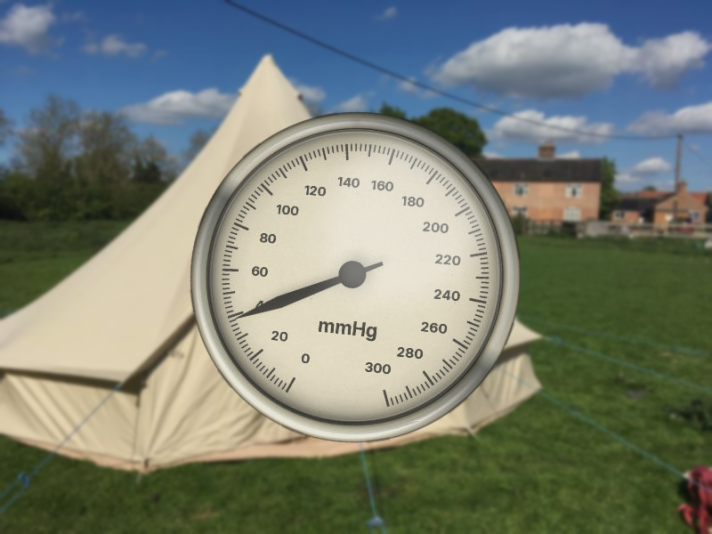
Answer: 38 mmHg
